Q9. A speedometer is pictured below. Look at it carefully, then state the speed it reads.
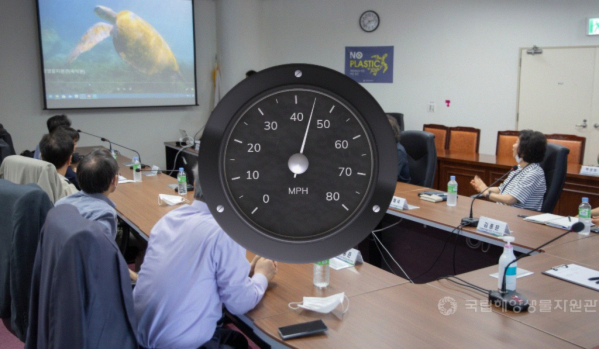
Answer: 45 mph
